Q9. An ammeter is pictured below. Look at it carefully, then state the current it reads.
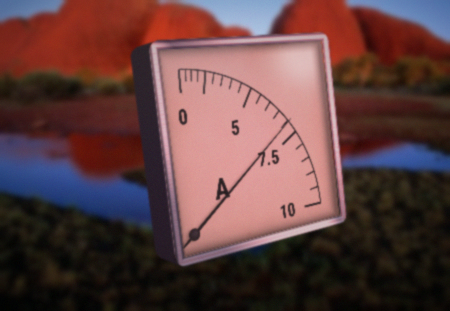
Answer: 7 A
